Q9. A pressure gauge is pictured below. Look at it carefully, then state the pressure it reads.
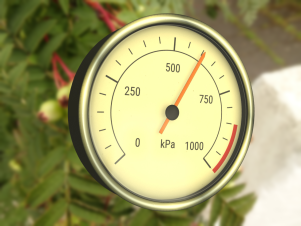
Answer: 600 kPa
